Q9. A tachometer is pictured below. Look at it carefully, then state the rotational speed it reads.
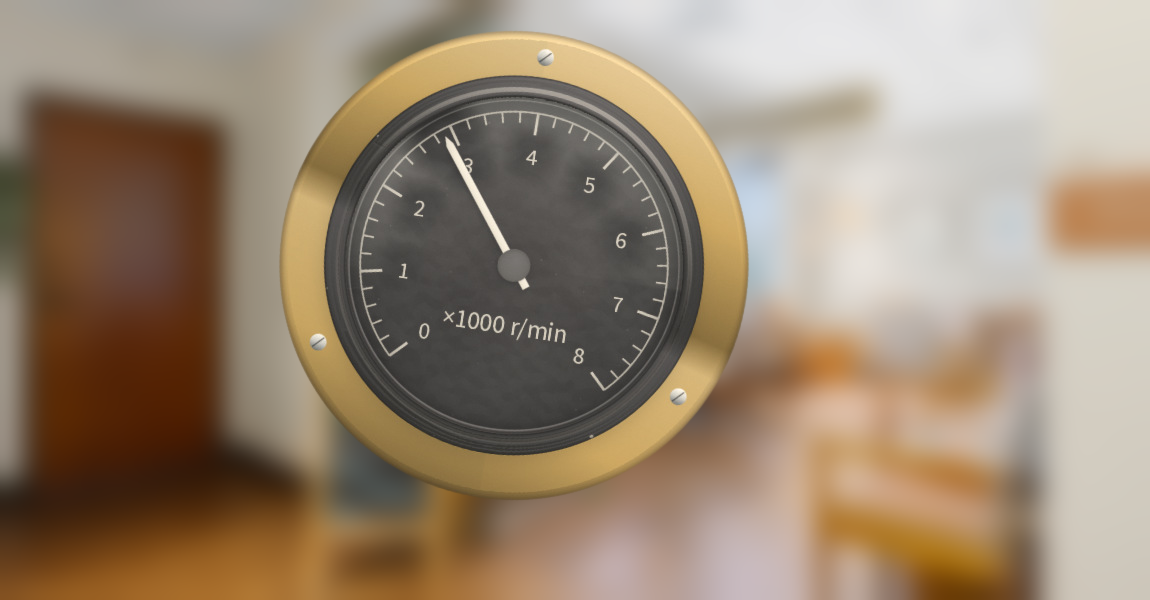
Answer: 2900 rpm
